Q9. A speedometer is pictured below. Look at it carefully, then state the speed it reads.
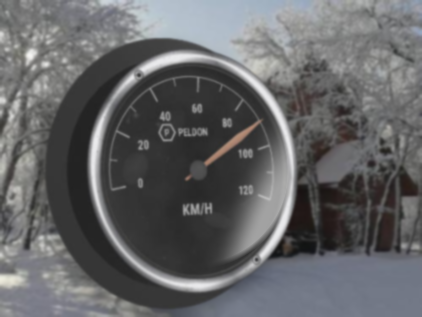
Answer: 90 km/h
